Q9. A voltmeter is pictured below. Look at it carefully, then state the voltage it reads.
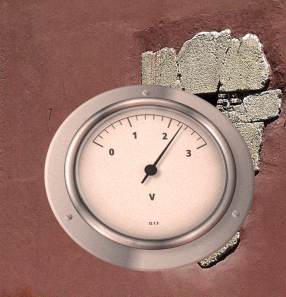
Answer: 2.3 V
